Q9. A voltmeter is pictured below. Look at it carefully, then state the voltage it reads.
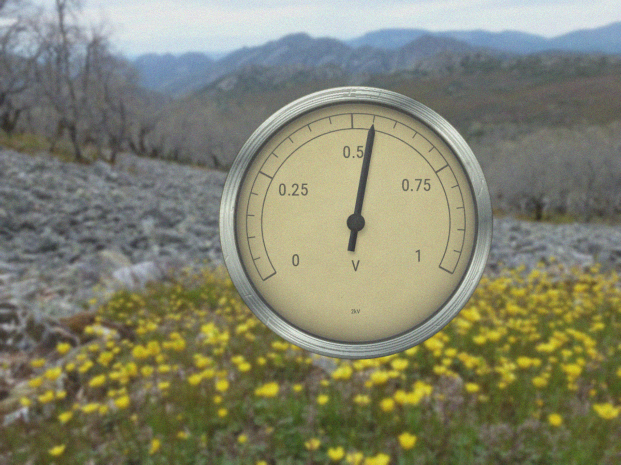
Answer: 0.55 V
